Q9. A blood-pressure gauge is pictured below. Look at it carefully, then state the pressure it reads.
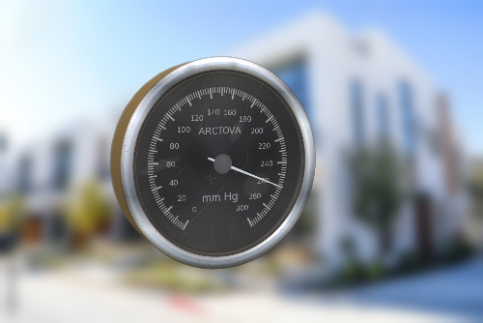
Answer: 260 mmHg
